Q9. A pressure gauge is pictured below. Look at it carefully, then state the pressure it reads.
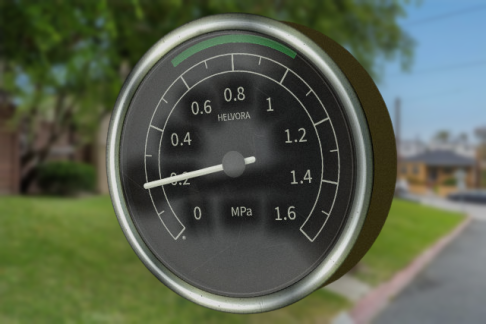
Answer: 0.2 MPa
